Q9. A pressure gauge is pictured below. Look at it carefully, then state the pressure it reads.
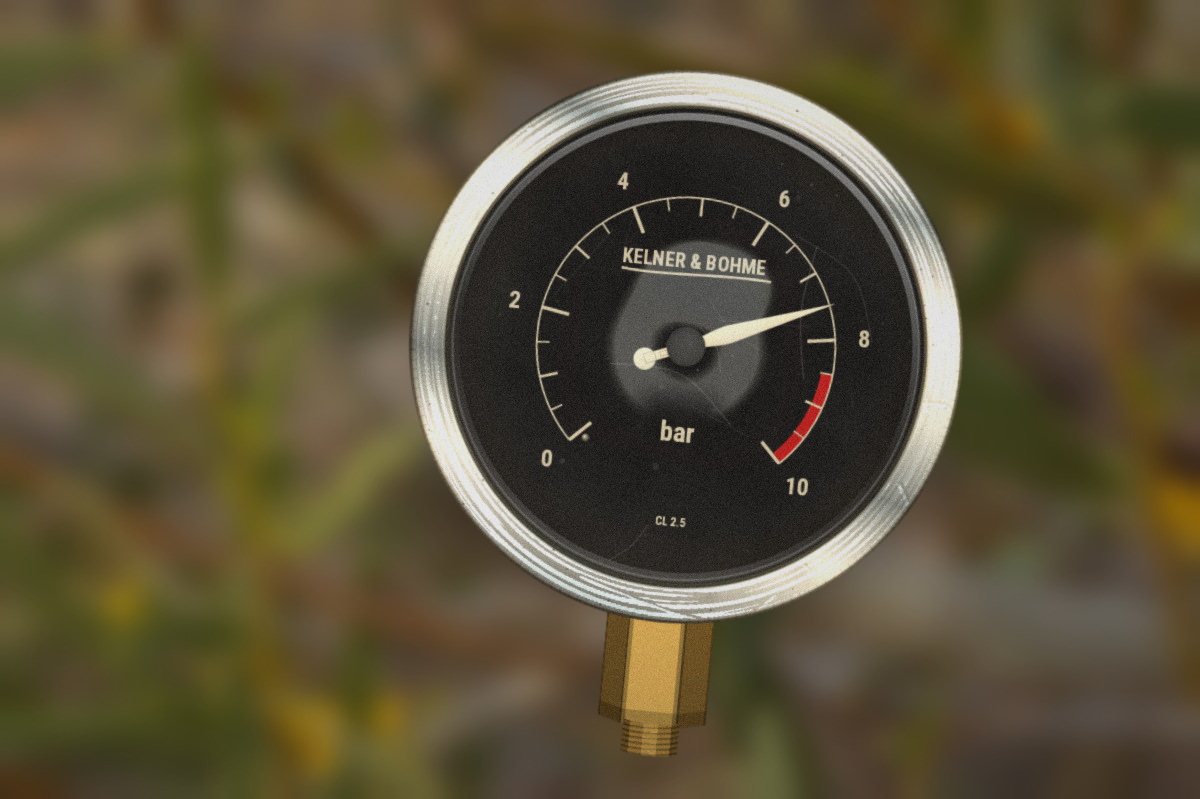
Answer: 7.5 bar
